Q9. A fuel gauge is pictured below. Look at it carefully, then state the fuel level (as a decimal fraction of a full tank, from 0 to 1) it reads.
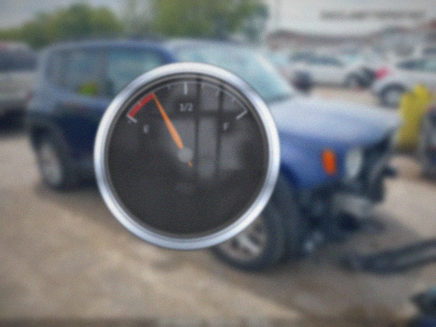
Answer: 0.25
